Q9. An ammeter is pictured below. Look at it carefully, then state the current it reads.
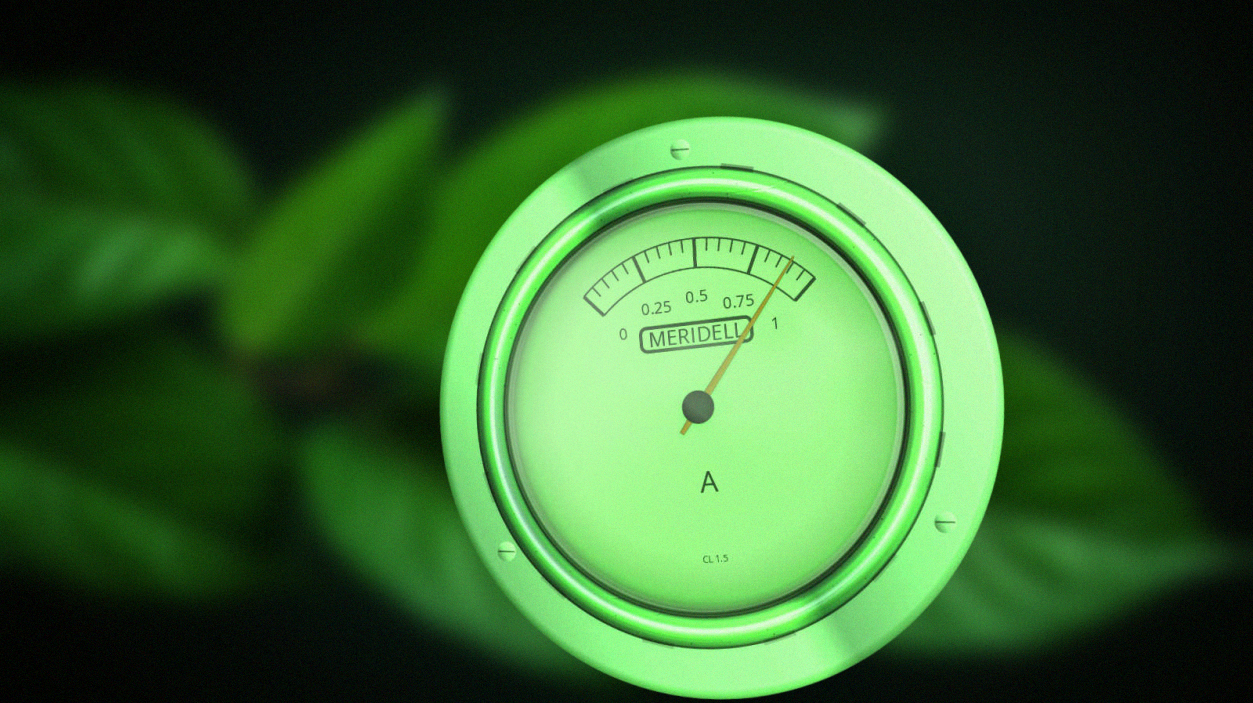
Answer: 0.9 A
